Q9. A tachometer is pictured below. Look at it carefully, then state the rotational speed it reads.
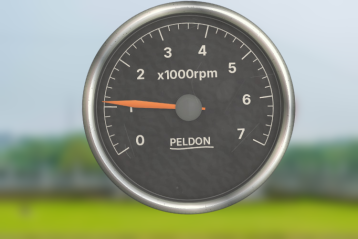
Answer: 1100 rpm
